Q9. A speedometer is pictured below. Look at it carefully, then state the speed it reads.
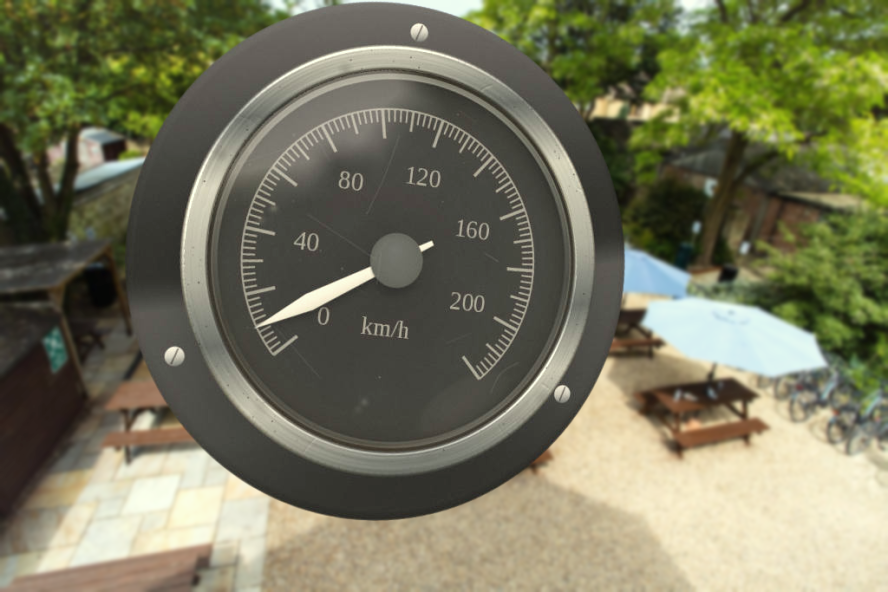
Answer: 10 km/h
